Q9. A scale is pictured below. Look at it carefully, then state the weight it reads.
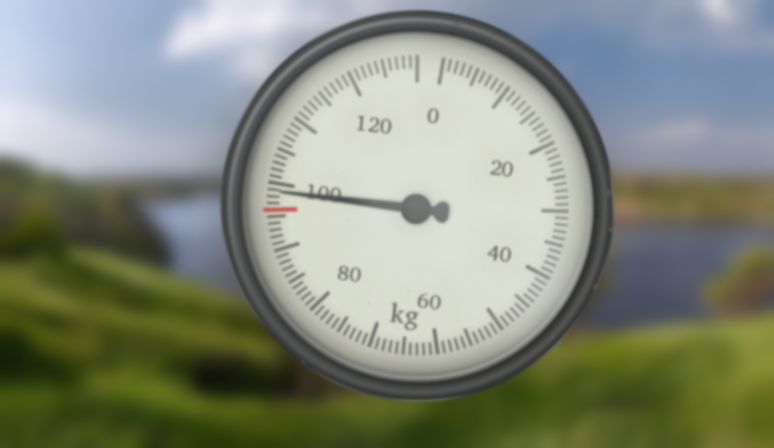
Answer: 99 kg
